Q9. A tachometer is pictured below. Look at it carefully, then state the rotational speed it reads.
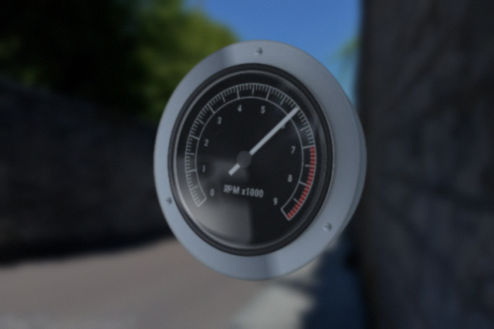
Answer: 6000 rpm
